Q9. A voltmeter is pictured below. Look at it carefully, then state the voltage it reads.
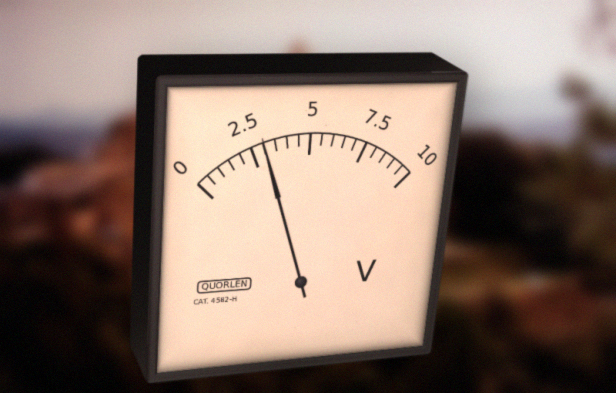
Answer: 3 V
